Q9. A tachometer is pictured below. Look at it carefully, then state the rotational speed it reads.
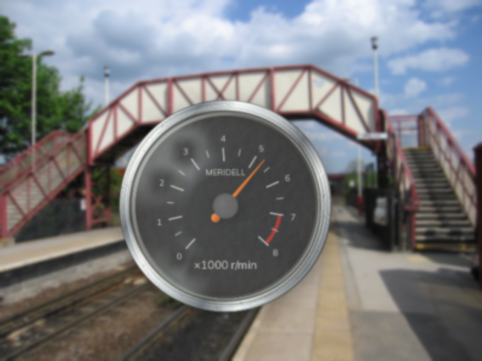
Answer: 5250 rpm
